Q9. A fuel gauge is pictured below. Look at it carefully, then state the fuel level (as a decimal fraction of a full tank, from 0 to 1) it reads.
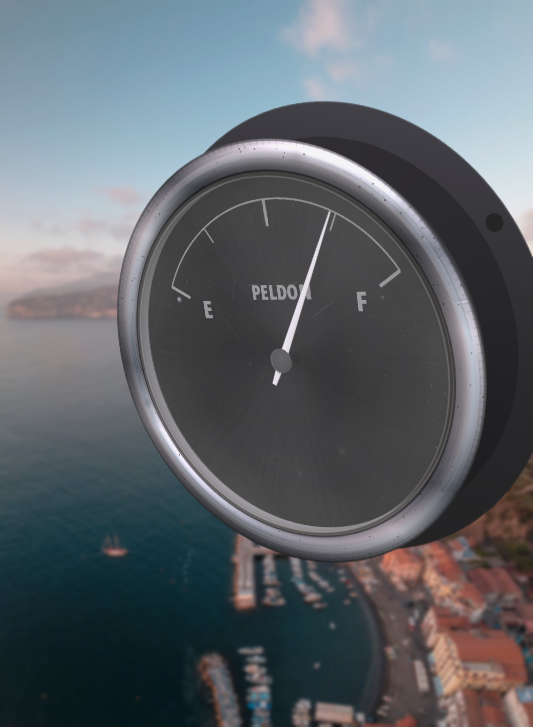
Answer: 0.75
